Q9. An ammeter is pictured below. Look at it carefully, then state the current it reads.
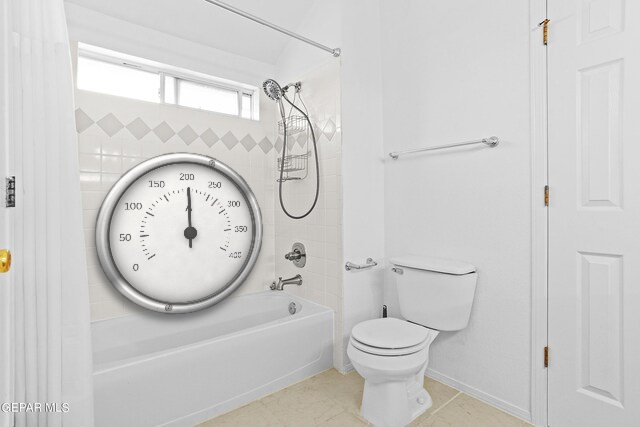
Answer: 200 A
